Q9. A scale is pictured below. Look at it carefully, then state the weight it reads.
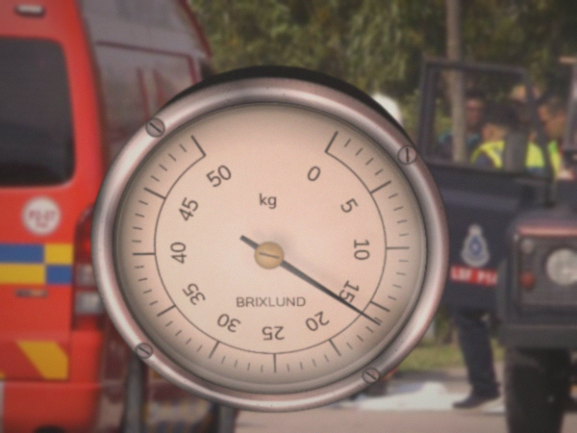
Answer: 16 kg
